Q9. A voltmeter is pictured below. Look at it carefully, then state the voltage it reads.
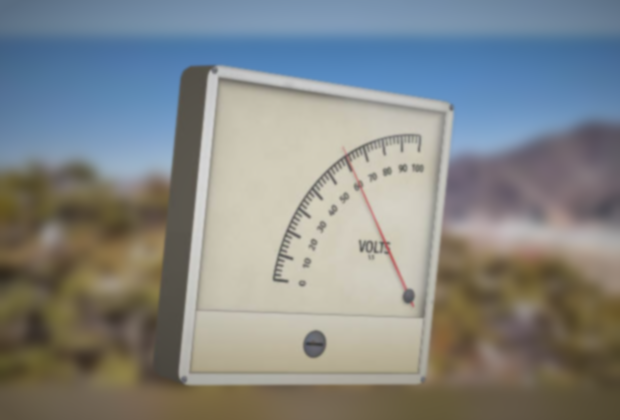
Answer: 60 V
